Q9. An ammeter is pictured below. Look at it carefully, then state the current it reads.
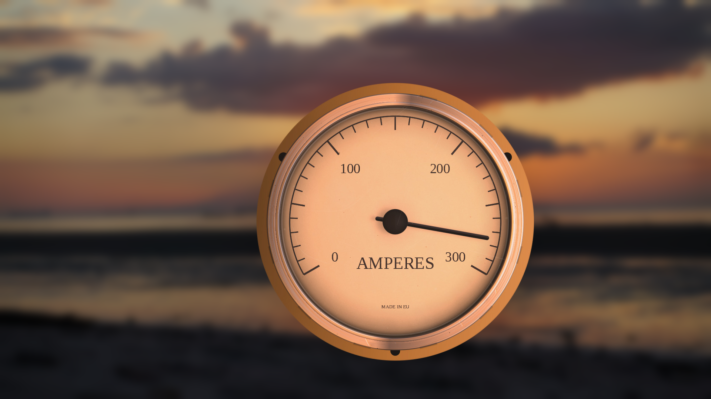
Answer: 275 A
